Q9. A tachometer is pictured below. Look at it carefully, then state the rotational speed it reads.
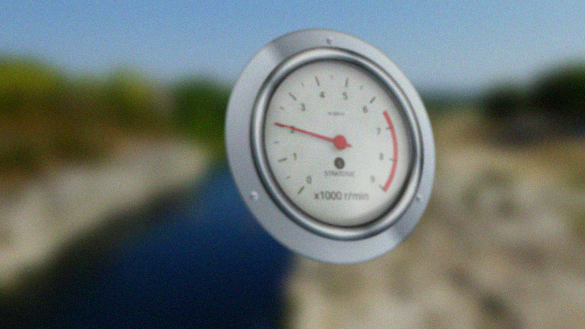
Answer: 2000 rpm
